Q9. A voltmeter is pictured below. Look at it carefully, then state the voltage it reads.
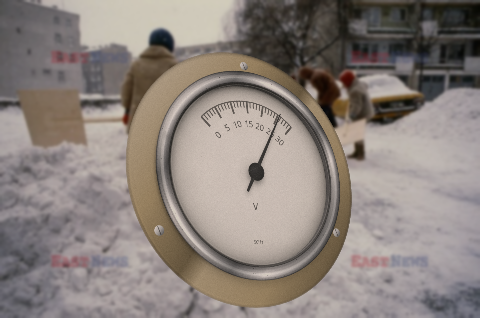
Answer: 25 V
